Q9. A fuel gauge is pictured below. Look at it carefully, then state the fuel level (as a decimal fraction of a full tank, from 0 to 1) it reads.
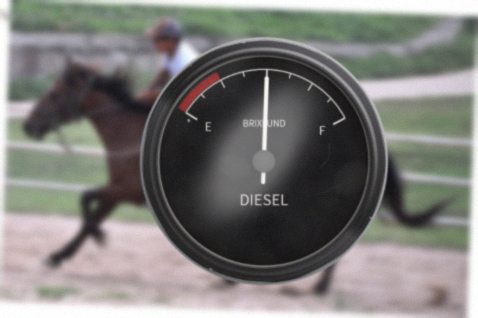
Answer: 0.5
